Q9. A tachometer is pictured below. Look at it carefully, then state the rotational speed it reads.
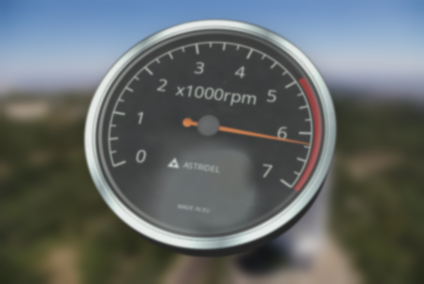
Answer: 6250 rpm
